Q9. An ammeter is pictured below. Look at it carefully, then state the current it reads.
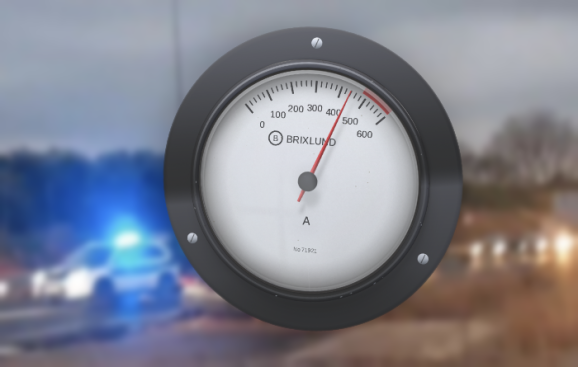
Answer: 440 A
